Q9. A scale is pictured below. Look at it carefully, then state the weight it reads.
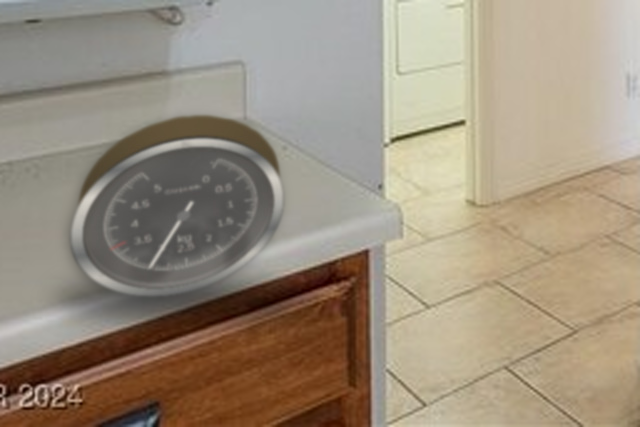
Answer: 3 kg
